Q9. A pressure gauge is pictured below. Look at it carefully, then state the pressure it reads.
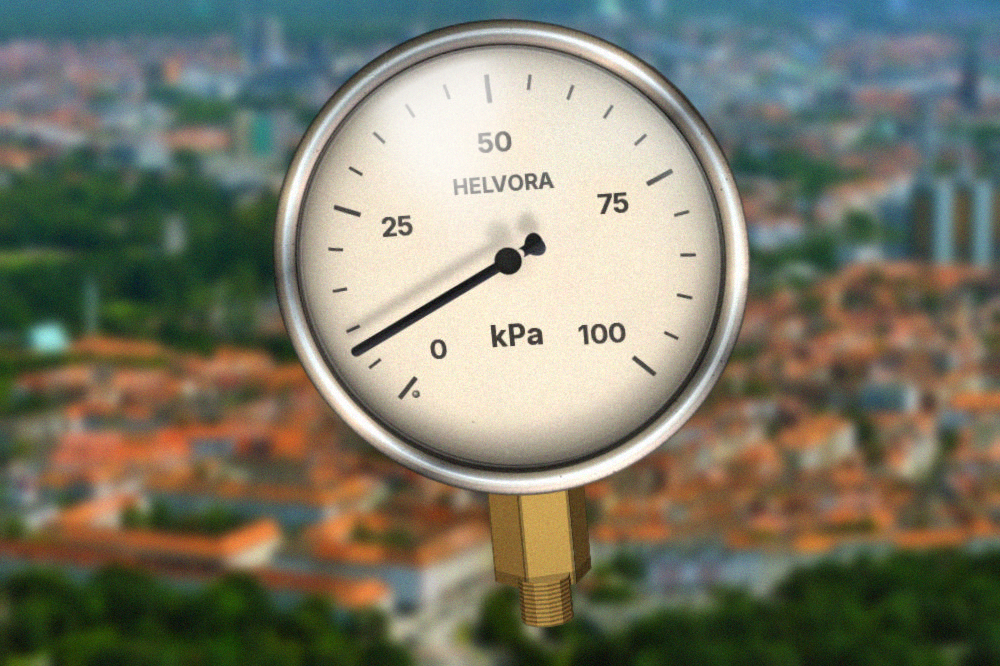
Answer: 7.5 kPa
